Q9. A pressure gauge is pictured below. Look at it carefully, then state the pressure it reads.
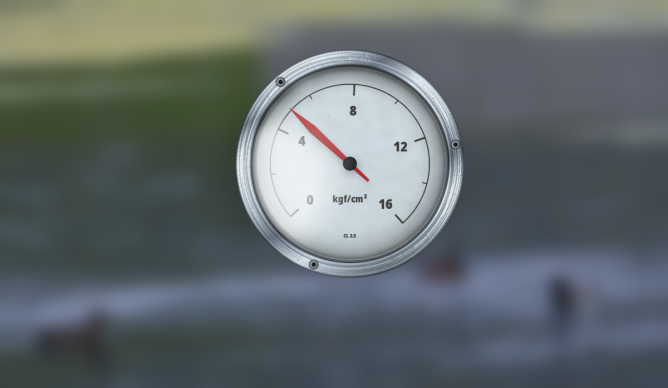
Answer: 5 kg/cm²
